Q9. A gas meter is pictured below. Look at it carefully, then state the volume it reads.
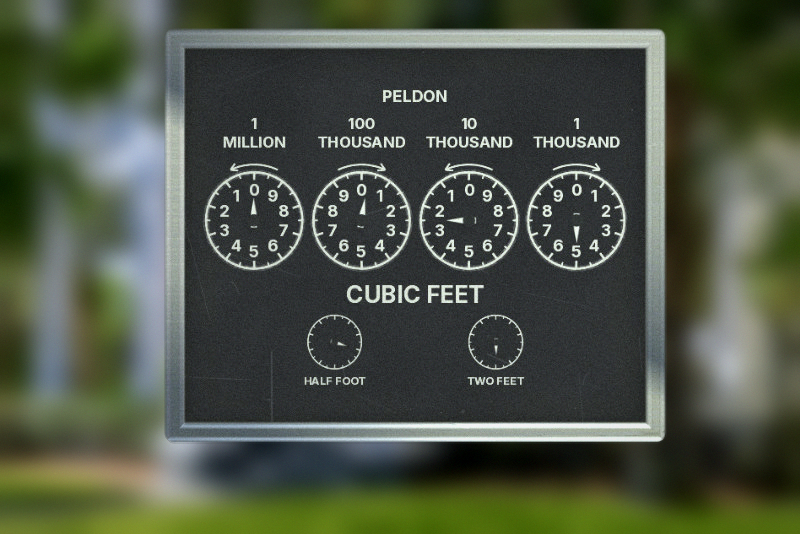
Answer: 2500 ft³
